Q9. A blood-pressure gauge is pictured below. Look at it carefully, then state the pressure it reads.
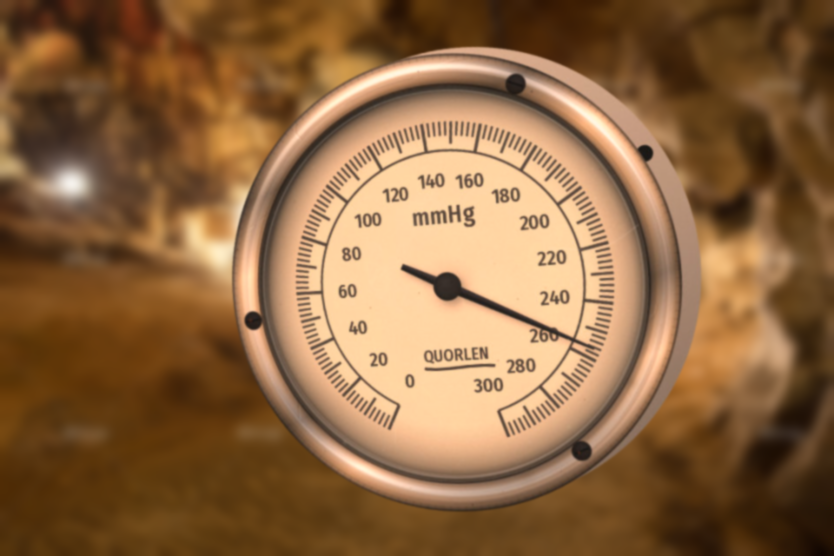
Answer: 256 mmHg
